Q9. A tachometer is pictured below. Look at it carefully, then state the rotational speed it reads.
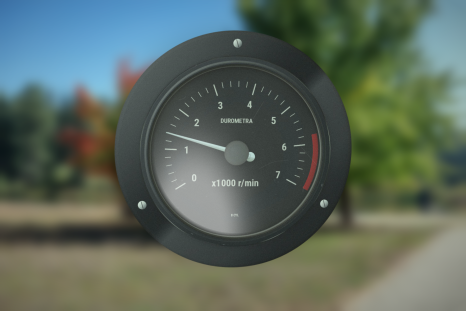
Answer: 1400 rpm
